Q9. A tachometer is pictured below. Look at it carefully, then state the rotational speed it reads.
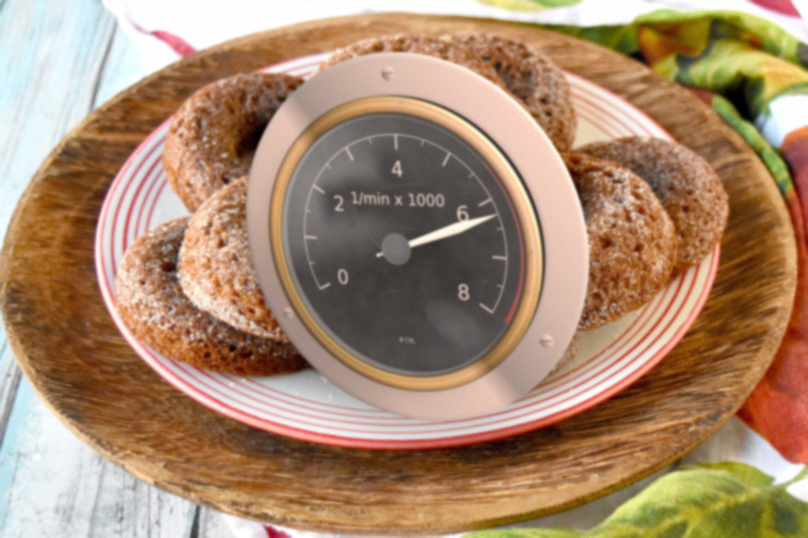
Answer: 6250 rpm
